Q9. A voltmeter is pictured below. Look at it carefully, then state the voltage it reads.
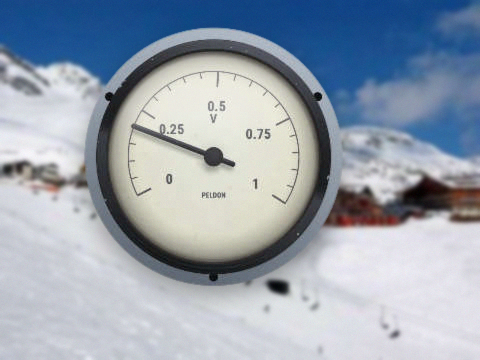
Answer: 0.2 V
